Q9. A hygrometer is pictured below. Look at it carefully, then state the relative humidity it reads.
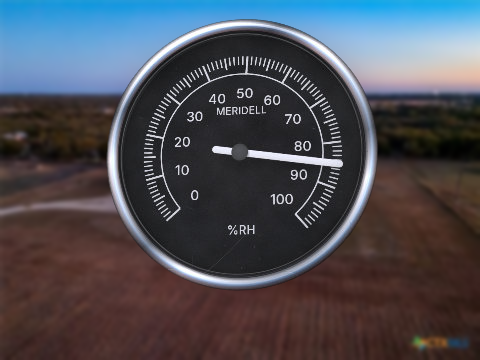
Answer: 85 %
